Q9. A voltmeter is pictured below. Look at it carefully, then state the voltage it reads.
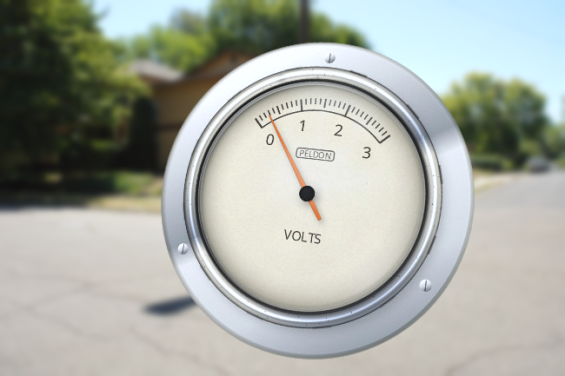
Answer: 0.3 V
